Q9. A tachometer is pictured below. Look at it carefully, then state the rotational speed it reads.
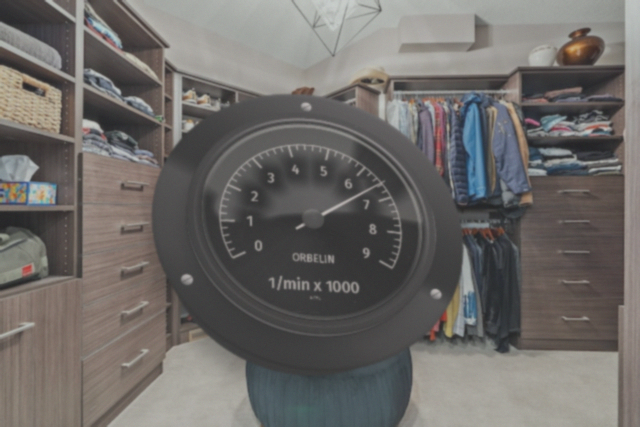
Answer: 6600 rpm
